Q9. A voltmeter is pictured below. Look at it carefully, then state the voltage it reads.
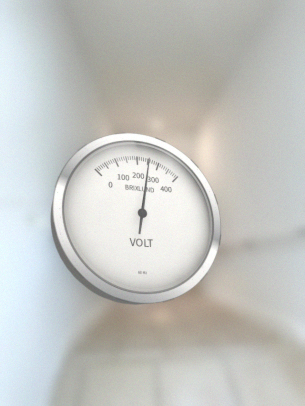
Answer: 250 V
